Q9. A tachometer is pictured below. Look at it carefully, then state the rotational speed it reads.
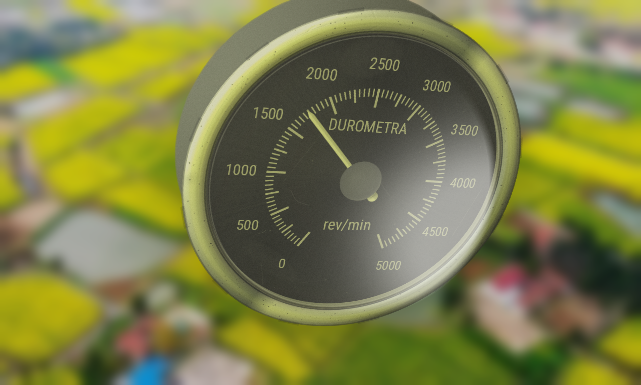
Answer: 1750 rpm
